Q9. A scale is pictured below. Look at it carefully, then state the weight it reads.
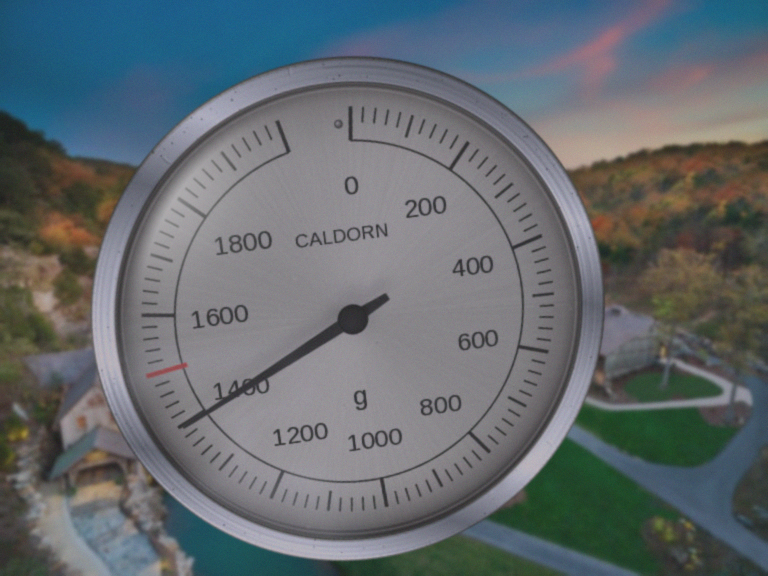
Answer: 1400 g
